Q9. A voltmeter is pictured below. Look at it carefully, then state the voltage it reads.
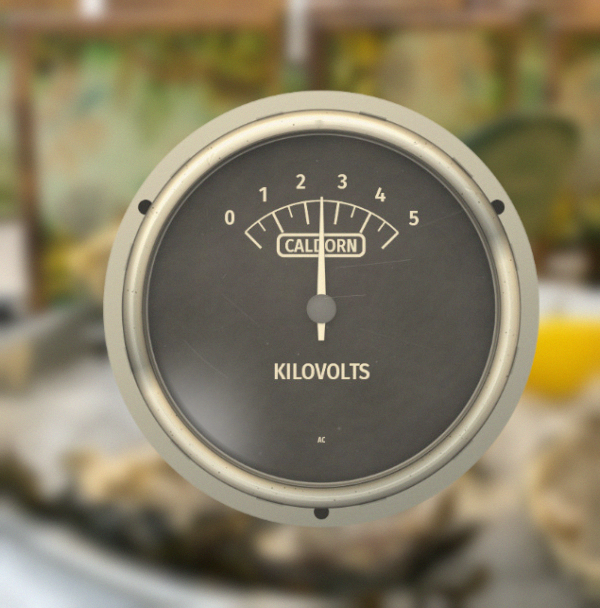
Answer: 2.5 kV
